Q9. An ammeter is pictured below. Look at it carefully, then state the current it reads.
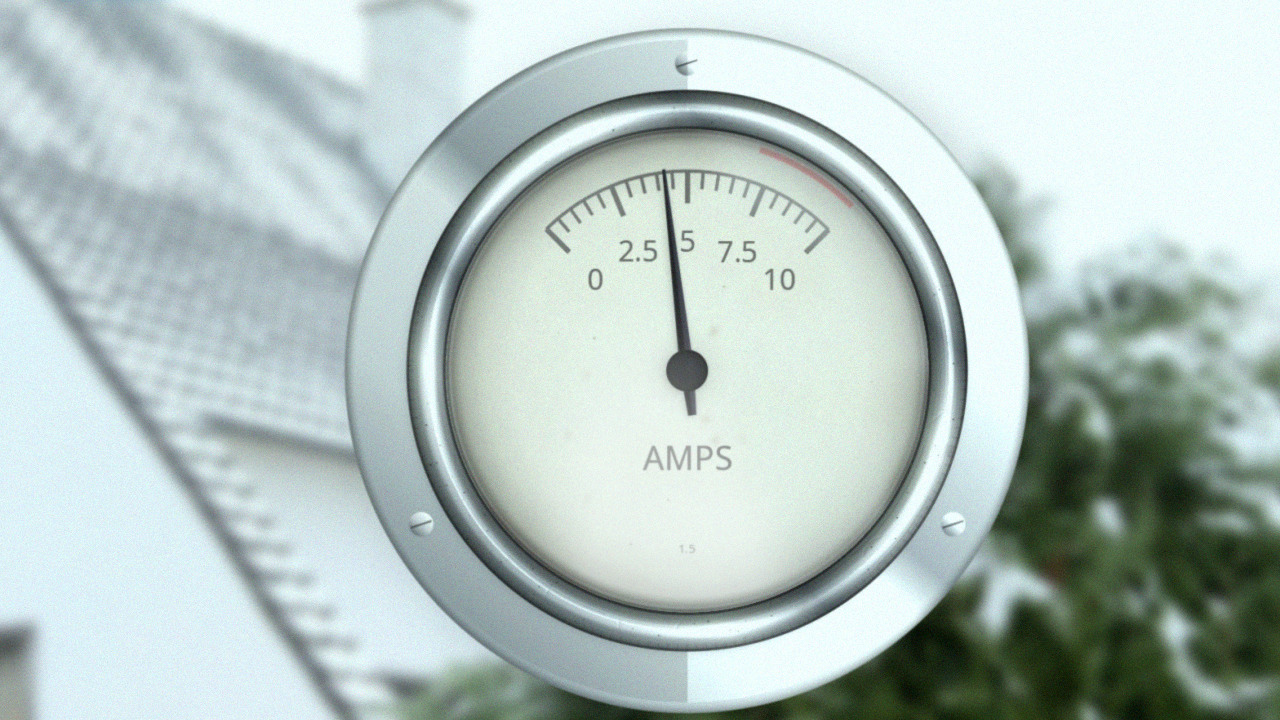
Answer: 4.25 A
